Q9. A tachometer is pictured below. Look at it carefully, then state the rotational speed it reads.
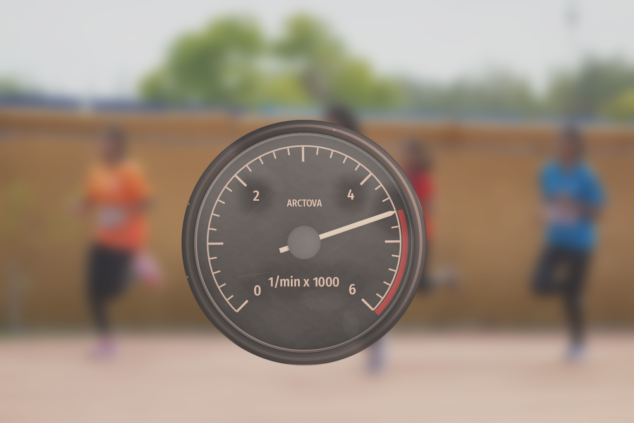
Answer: 4600 rpm
